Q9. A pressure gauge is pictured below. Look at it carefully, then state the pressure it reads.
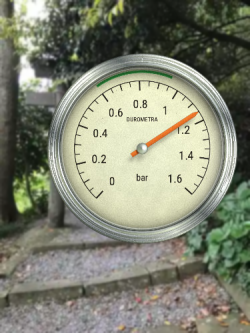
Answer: 1.15 bar
